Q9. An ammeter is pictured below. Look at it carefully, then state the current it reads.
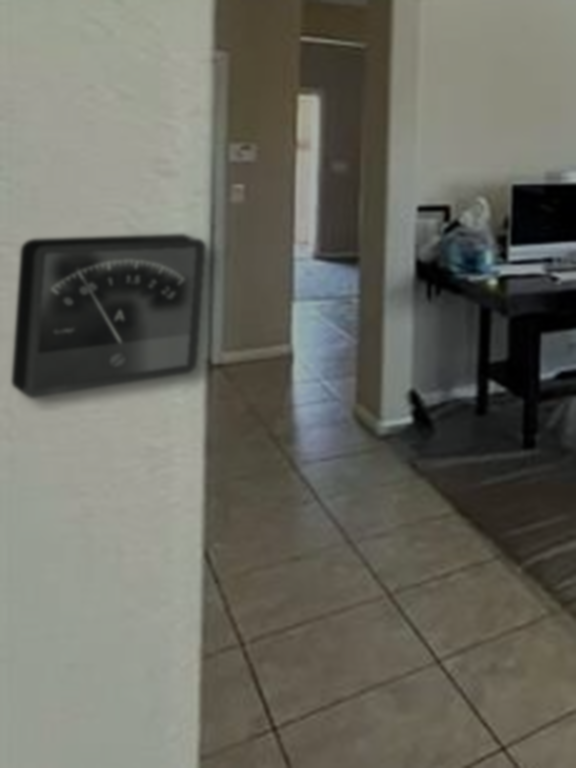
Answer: 0.5 A
